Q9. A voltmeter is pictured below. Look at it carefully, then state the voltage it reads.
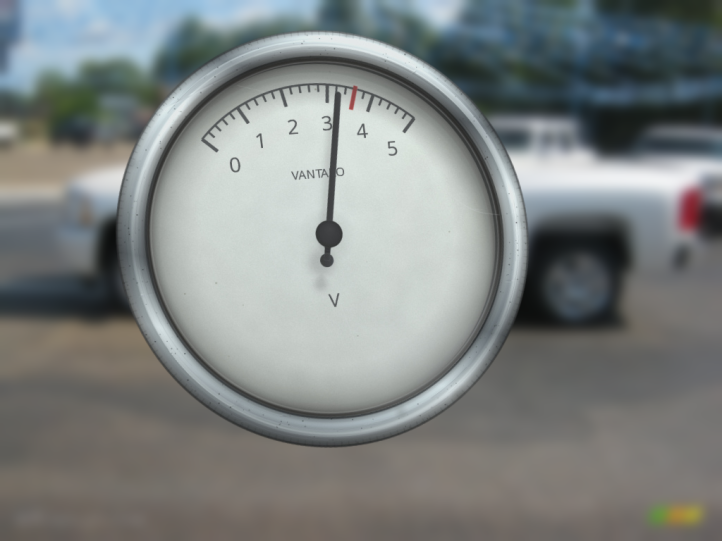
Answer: 3.2 V
